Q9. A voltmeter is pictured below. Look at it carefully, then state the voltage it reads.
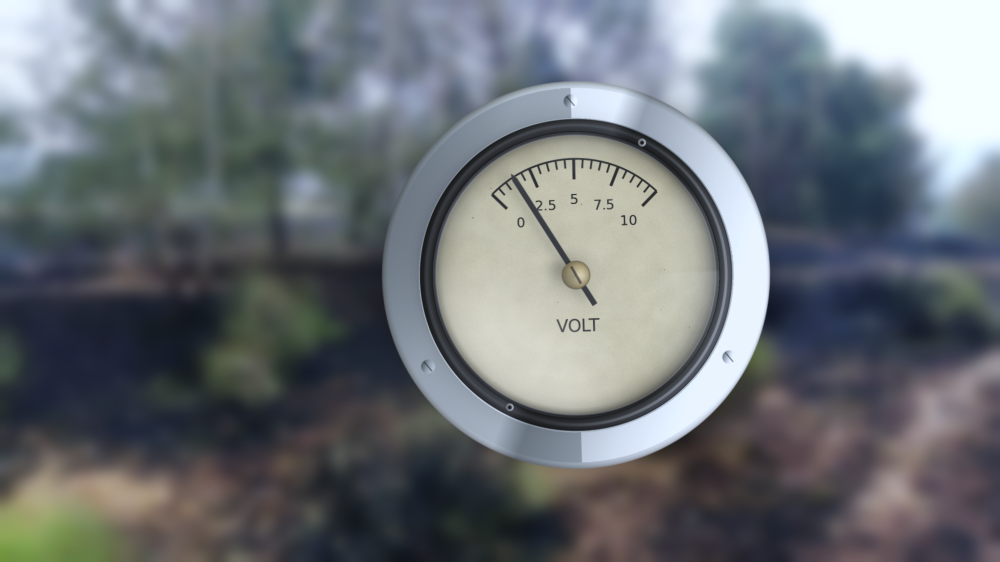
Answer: 1.5 V
